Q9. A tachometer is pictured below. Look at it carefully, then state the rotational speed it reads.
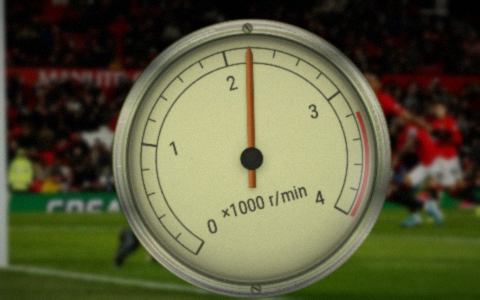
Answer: 2200 rpm
